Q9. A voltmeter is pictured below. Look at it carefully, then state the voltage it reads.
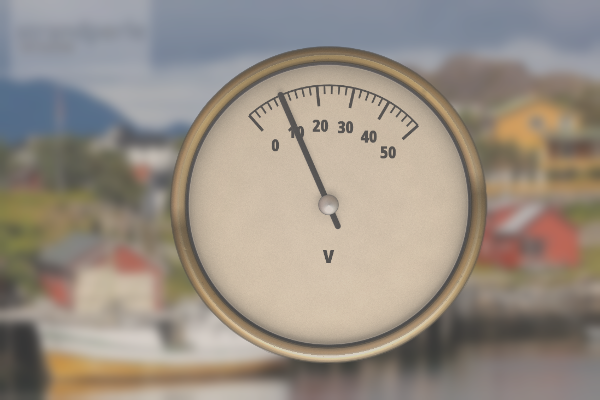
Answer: 10 V
